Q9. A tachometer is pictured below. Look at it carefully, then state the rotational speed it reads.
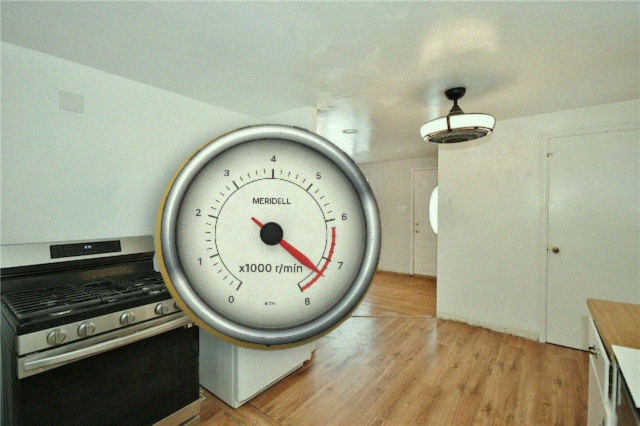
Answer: 7400 rpm
